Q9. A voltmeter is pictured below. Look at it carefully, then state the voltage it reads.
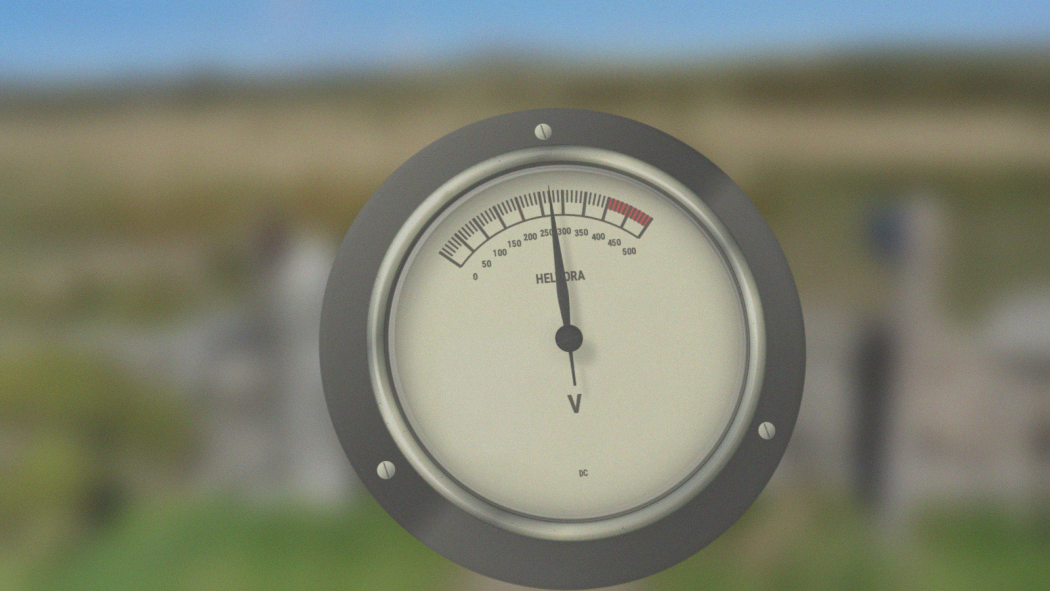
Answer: 270 V
